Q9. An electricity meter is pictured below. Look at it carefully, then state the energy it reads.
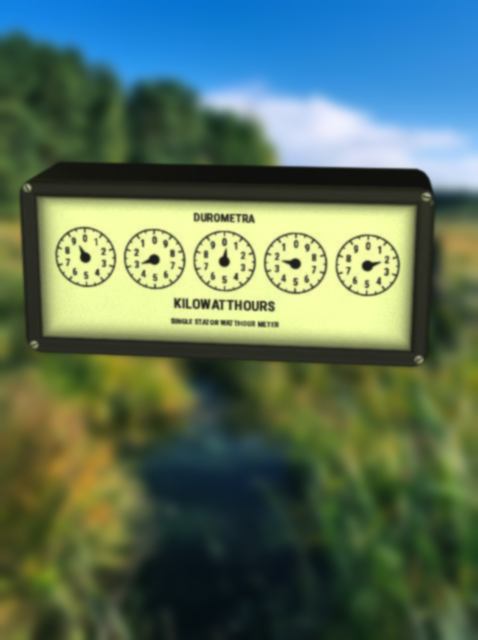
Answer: 93022 kWh
